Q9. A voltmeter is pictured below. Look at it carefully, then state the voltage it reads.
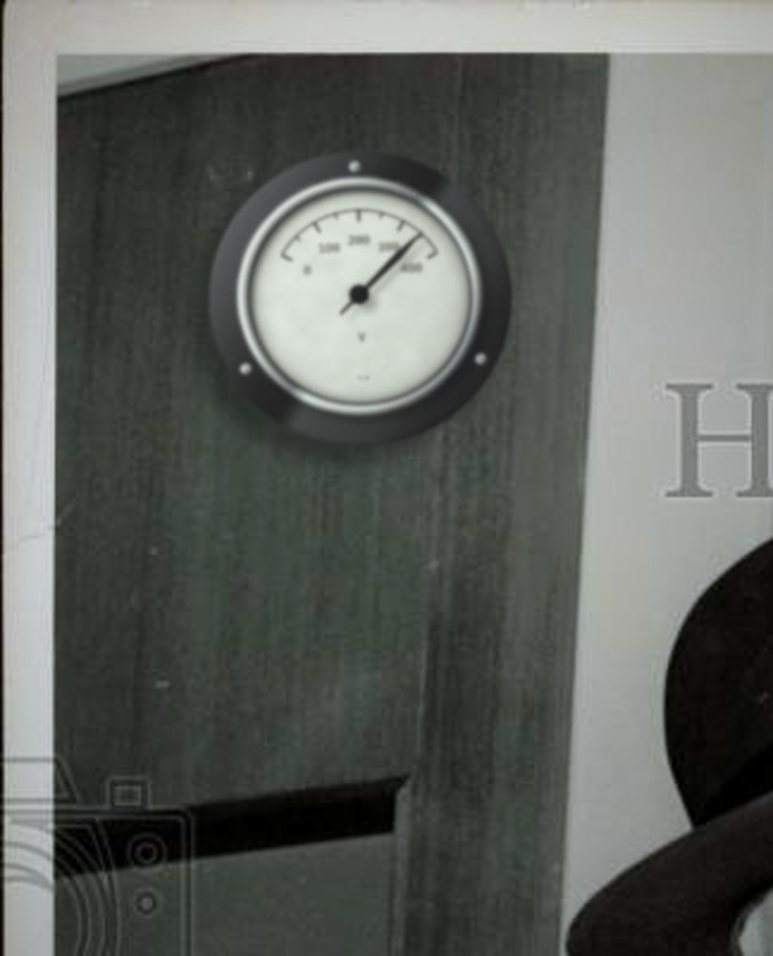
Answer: 350 V
